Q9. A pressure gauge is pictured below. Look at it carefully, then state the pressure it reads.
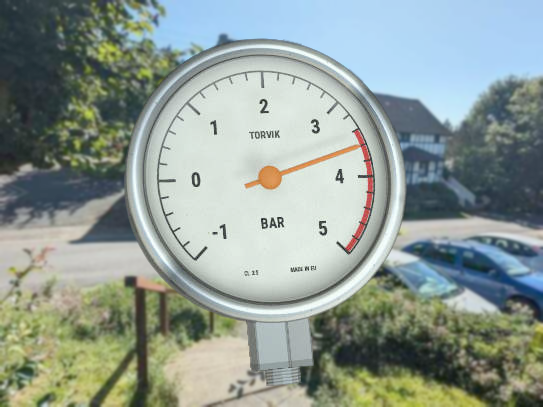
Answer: 3.6 bar
